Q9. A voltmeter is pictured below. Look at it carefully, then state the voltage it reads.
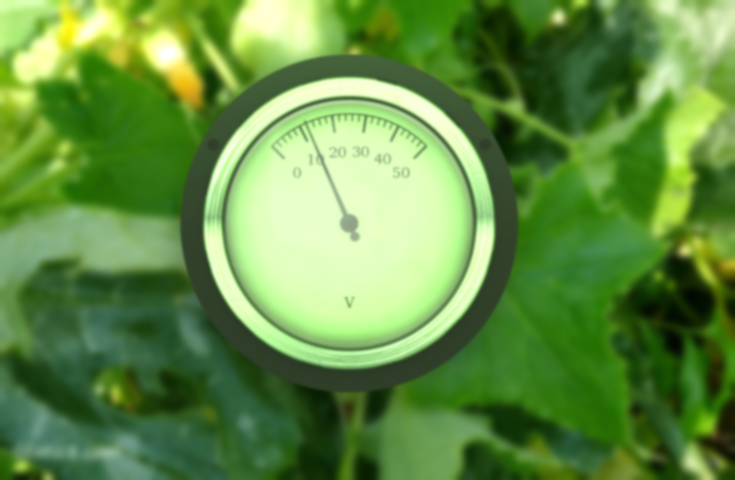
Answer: 12 V
